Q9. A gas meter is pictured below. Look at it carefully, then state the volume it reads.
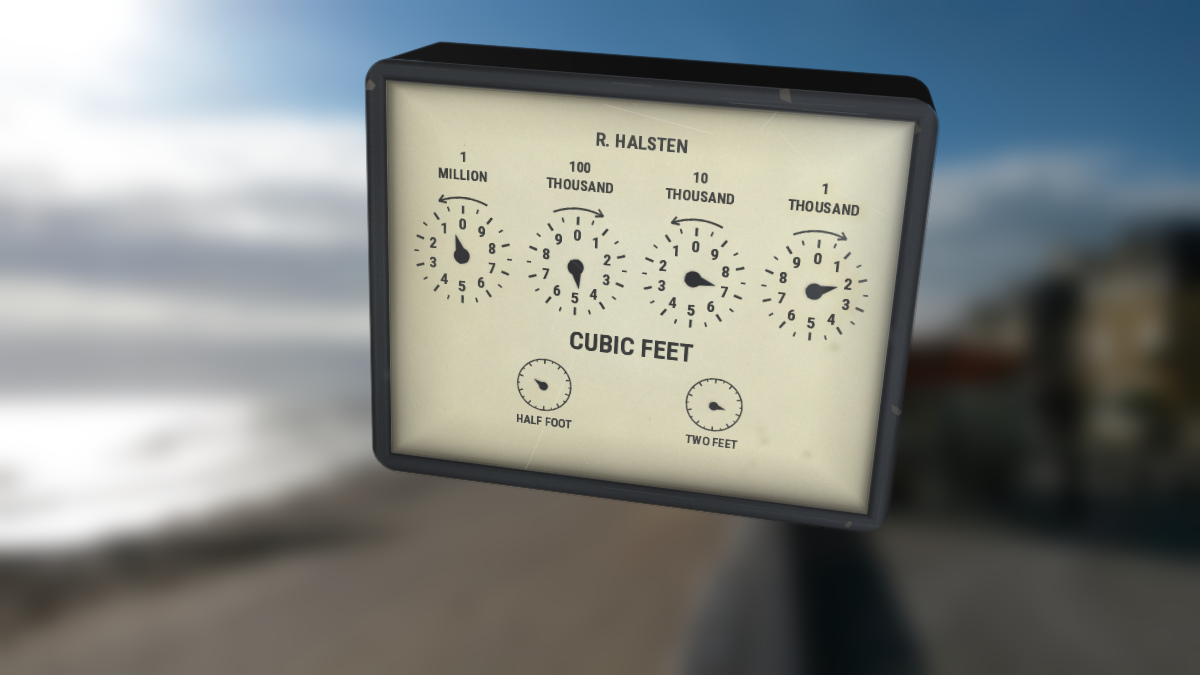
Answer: 47200 ft³
